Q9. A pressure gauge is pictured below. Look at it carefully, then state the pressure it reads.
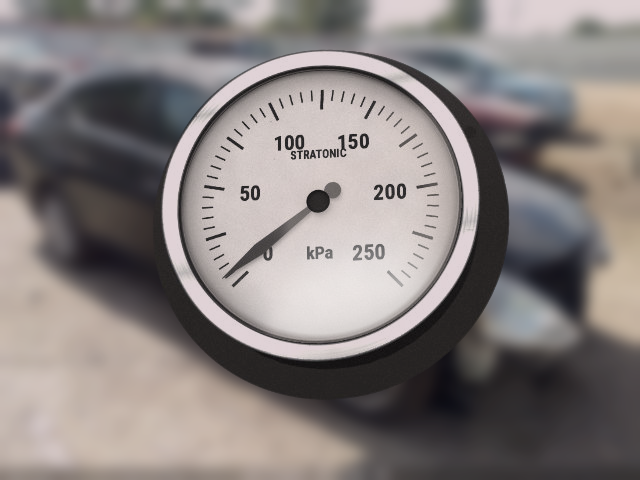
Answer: 5 kPa
